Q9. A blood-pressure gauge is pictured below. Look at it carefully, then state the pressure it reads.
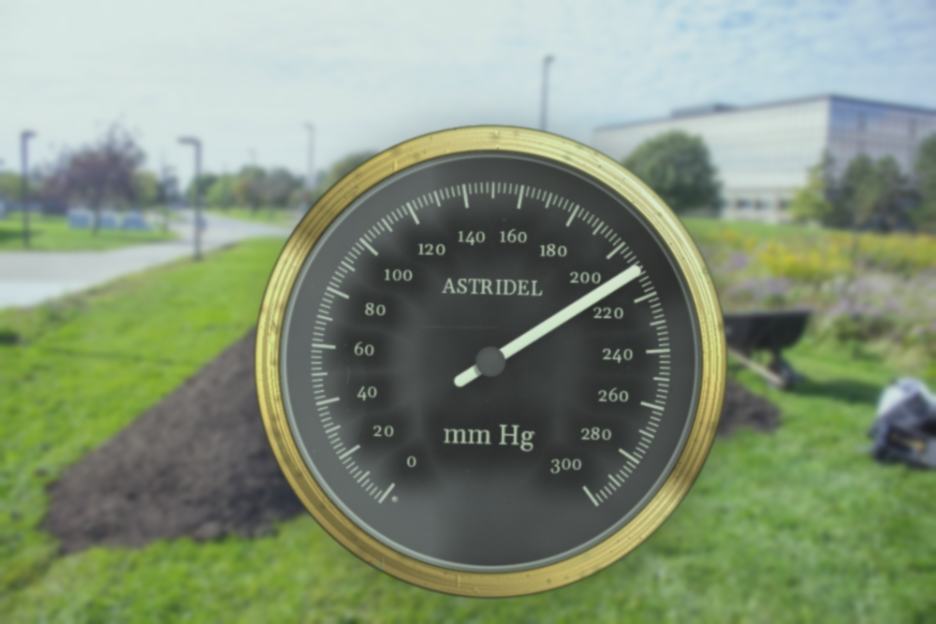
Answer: 210 mmHg
